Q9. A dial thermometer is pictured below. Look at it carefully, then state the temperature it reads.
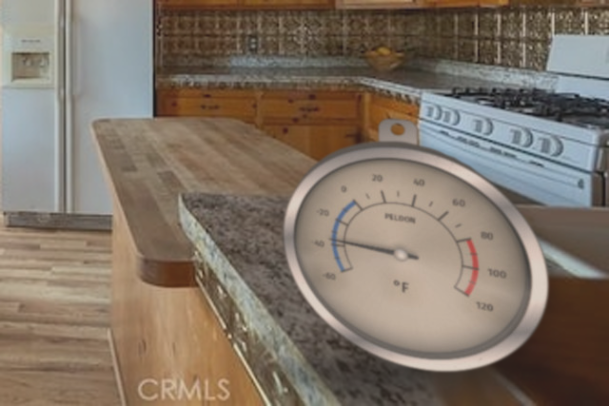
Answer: -35 °F
